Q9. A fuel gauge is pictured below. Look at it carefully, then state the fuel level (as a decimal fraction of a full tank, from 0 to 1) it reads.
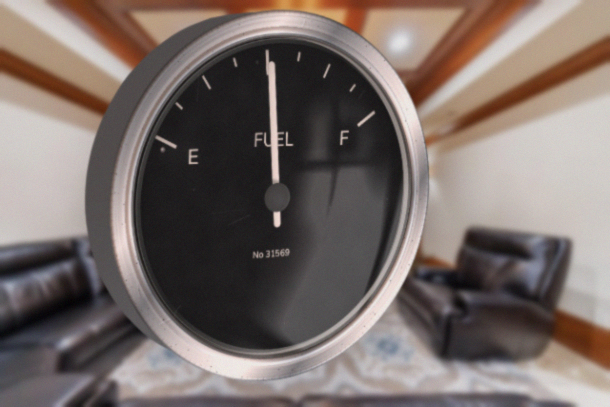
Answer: 0.5
